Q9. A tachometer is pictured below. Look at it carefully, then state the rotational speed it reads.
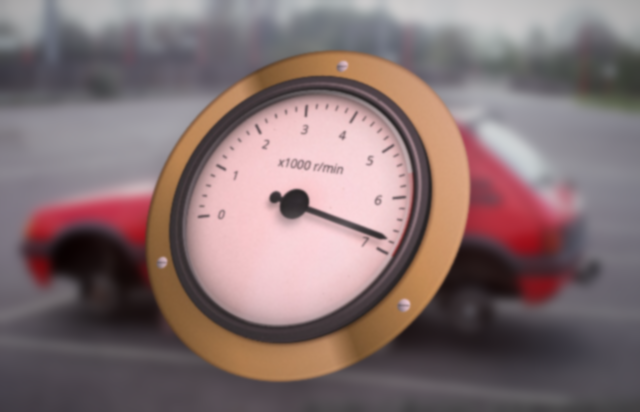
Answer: 6800 rpm
